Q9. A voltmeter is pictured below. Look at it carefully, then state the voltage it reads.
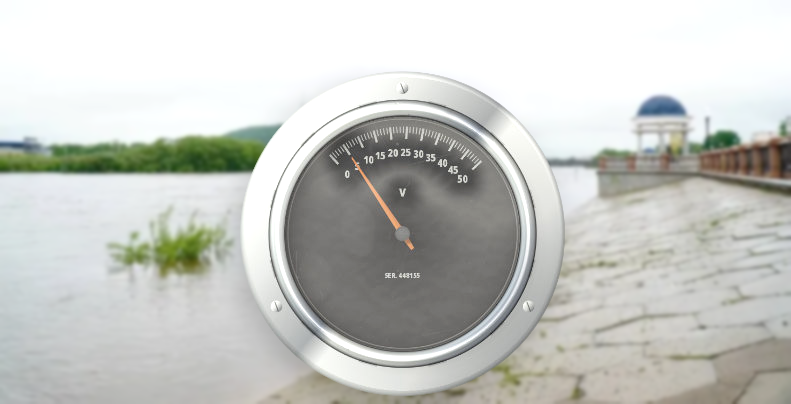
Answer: 5 V
